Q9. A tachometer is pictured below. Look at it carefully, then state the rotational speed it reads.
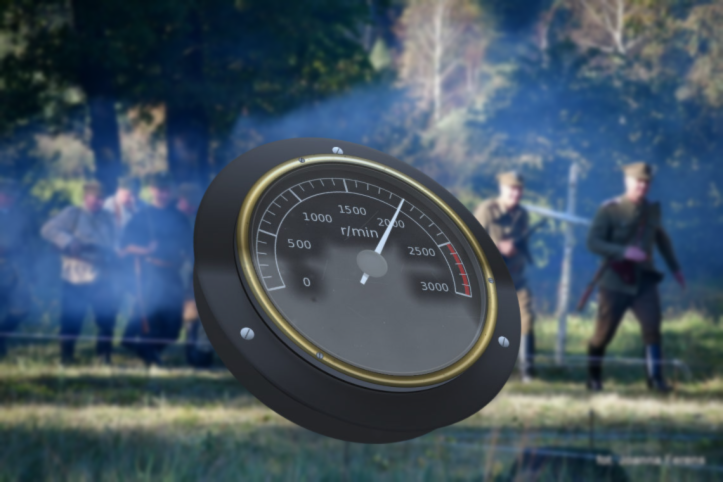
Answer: 2000 rpm
